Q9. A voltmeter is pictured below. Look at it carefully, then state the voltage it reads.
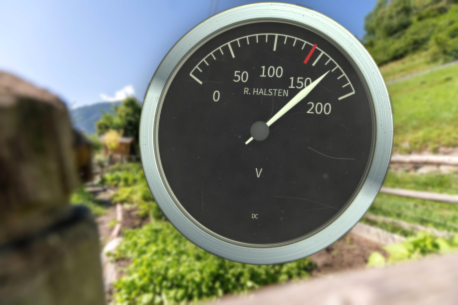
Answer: 170 V
